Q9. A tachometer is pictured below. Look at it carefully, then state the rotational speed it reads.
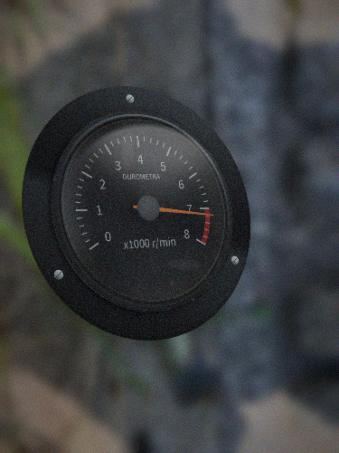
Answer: 7200 rpm
